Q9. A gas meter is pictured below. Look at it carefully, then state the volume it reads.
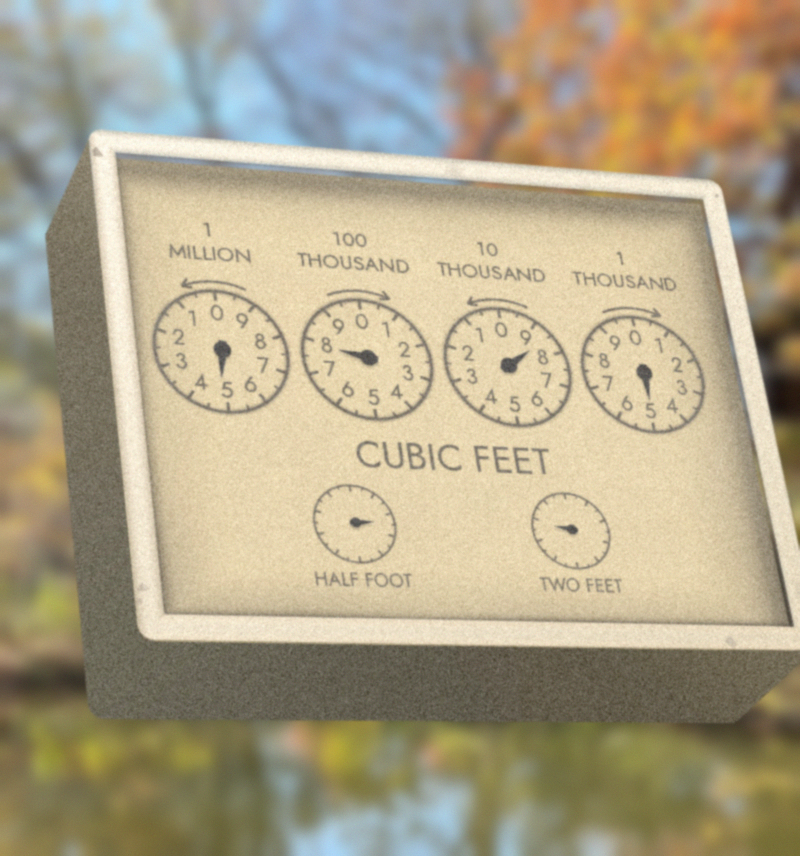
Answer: 478500 ft³
